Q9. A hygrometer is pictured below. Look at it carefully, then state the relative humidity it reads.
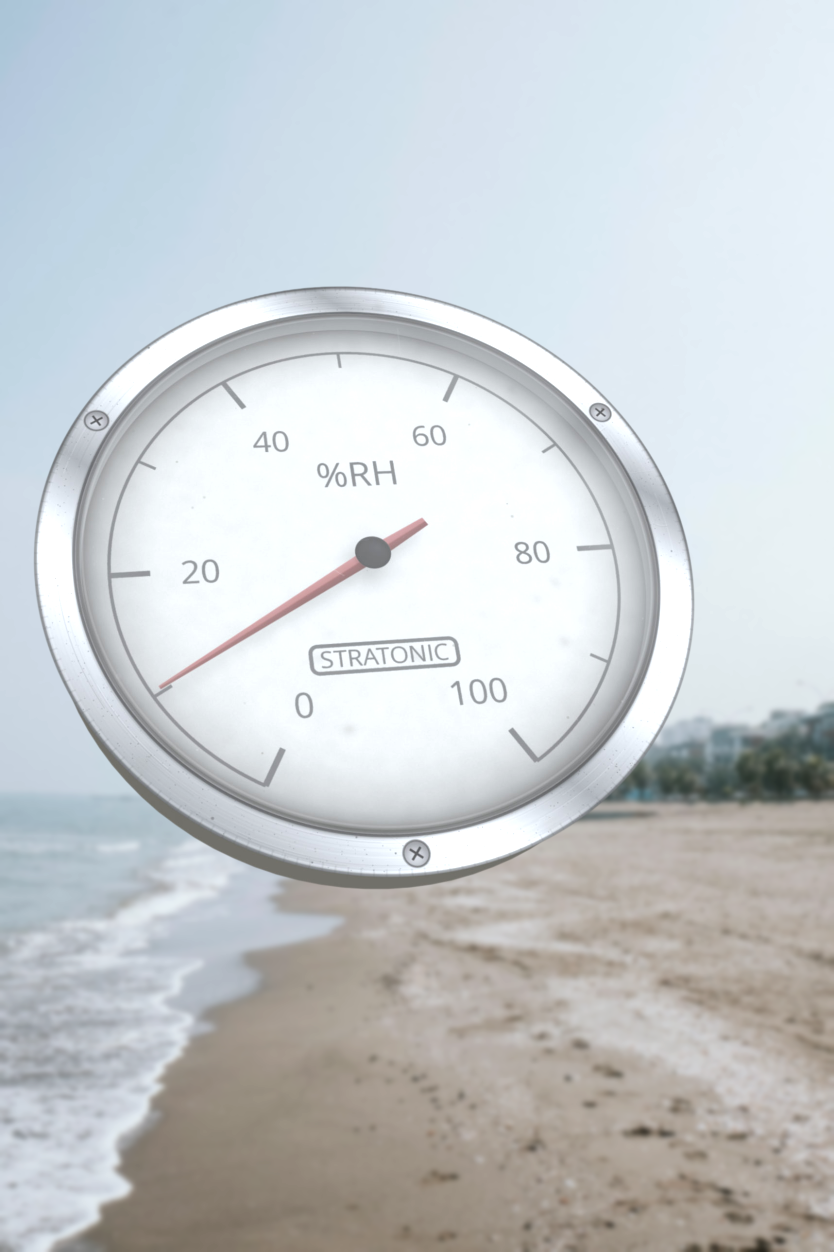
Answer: 10 %
